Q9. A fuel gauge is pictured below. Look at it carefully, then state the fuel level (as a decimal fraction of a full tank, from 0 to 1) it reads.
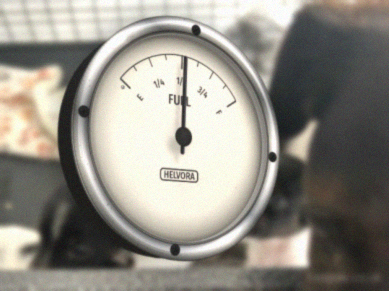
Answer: 0.5
